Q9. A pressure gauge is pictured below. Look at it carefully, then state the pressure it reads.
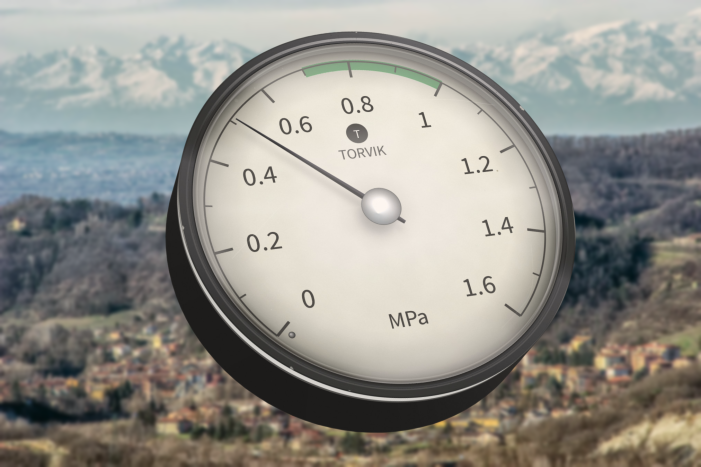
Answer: 0.5 MPa
